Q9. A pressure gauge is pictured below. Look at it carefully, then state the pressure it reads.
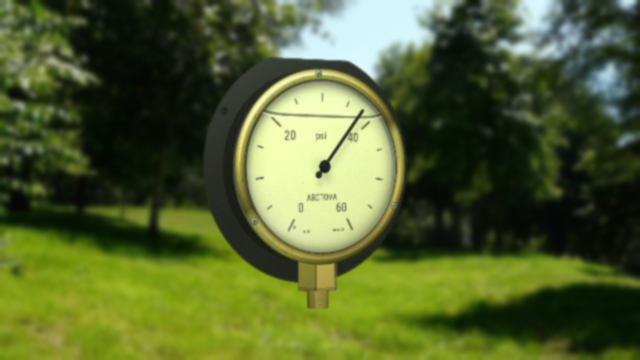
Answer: 37.5 psi
